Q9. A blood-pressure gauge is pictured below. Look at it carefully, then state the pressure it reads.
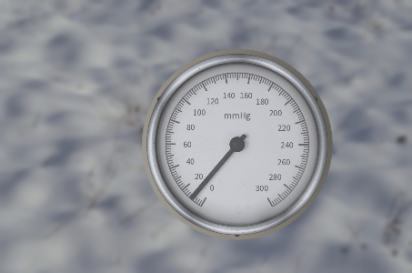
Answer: 10 mmHg
